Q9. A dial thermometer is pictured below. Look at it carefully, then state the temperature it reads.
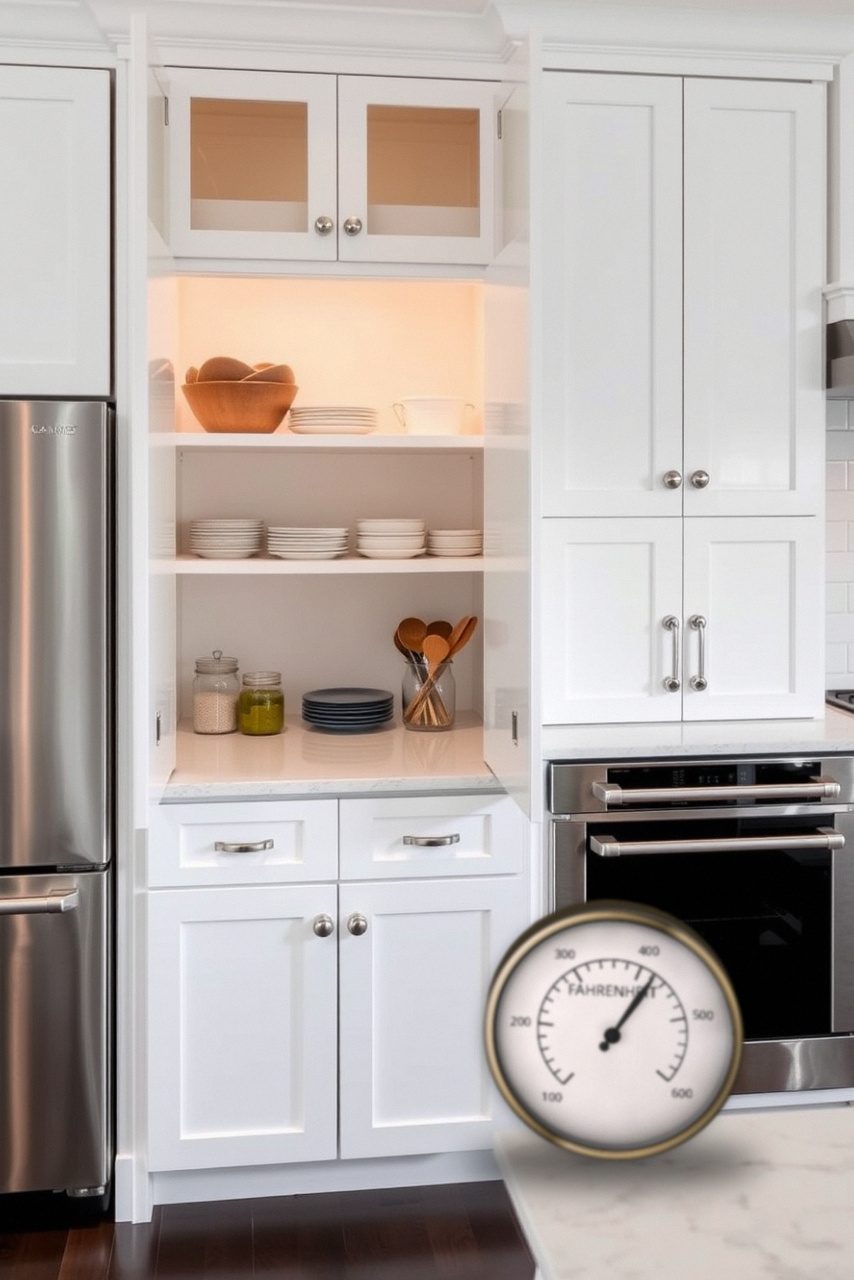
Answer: 420 °F
